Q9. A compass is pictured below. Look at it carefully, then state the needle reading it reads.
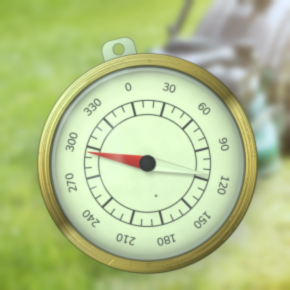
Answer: 295 °
